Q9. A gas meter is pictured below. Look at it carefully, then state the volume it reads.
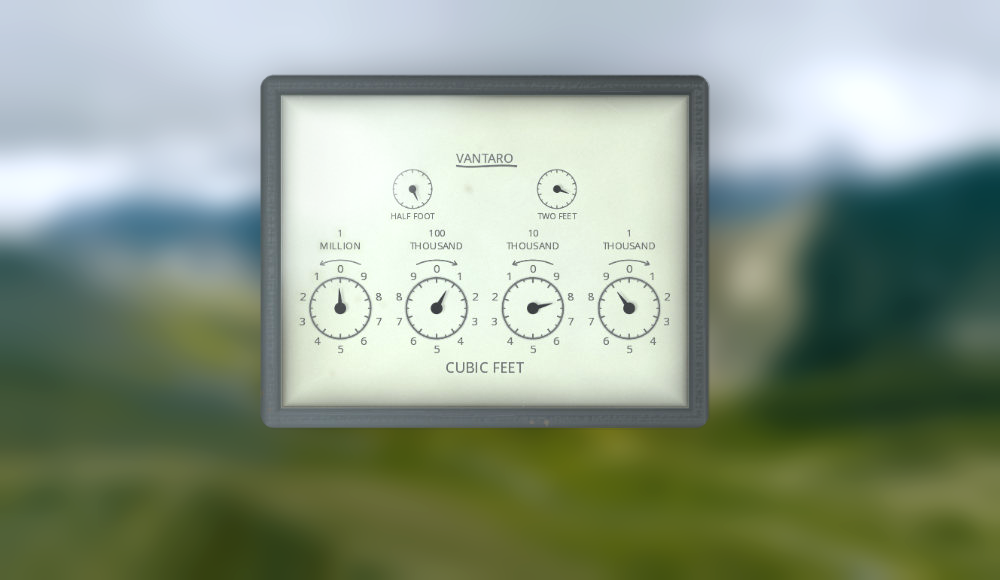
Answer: 7900 ft³
